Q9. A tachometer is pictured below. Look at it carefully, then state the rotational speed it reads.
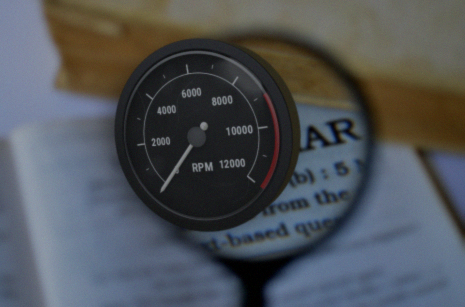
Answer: 0 rpm
